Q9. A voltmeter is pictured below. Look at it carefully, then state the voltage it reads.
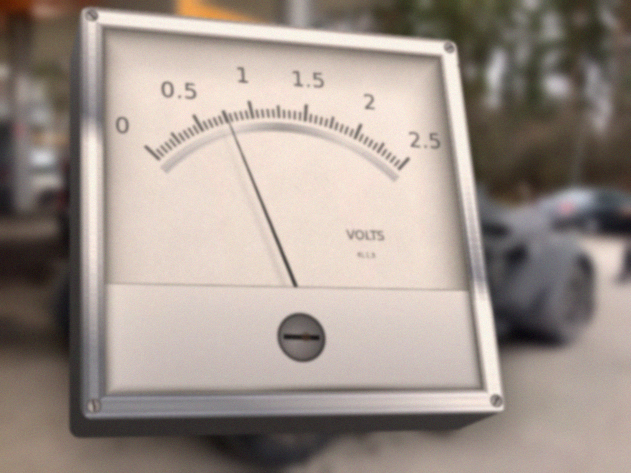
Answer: 0.75 V
